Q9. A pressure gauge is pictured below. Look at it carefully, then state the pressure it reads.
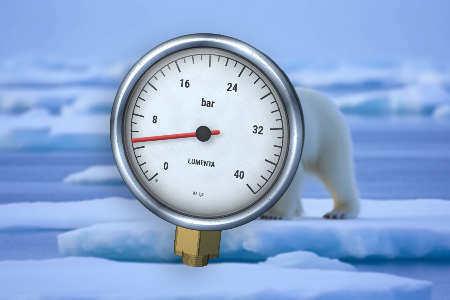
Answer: 5 bar
